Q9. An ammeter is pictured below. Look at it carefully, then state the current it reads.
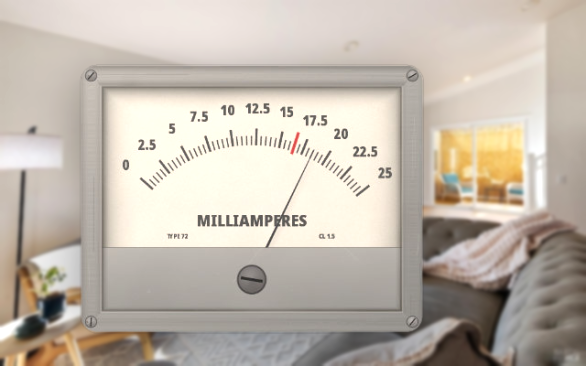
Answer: 18.5 mA
